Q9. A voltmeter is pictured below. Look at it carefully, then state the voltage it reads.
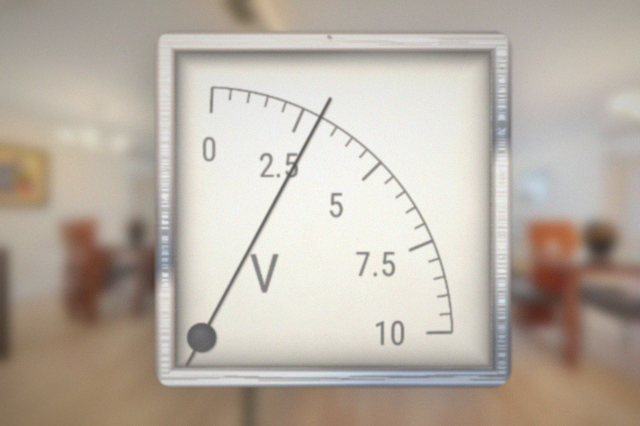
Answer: 3 V
